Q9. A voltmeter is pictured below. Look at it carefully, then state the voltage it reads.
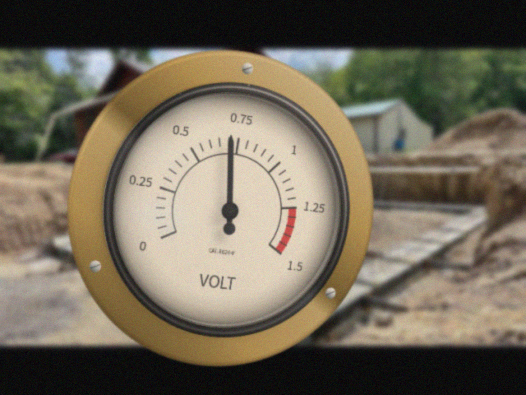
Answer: 0.7 V
